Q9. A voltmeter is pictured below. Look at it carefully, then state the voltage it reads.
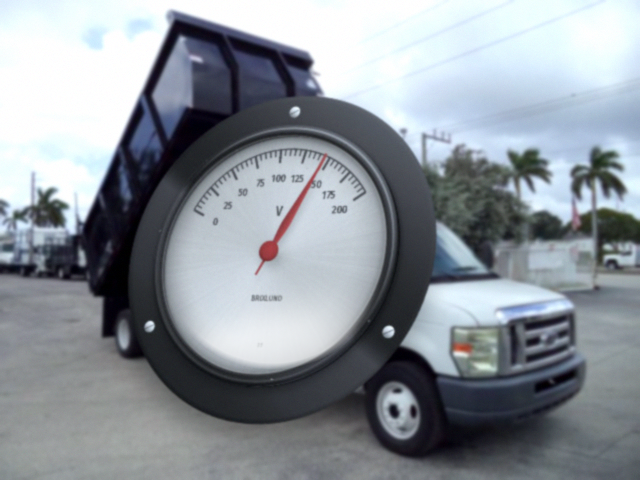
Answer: 150 V
